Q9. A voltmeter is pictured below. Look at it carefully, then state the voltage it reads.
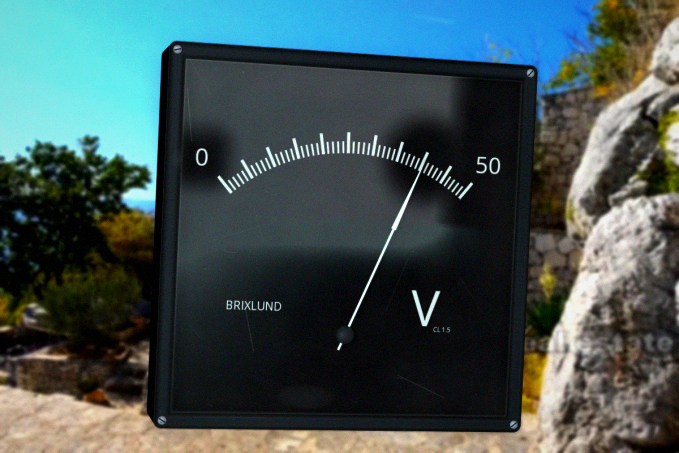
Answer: 40 V
